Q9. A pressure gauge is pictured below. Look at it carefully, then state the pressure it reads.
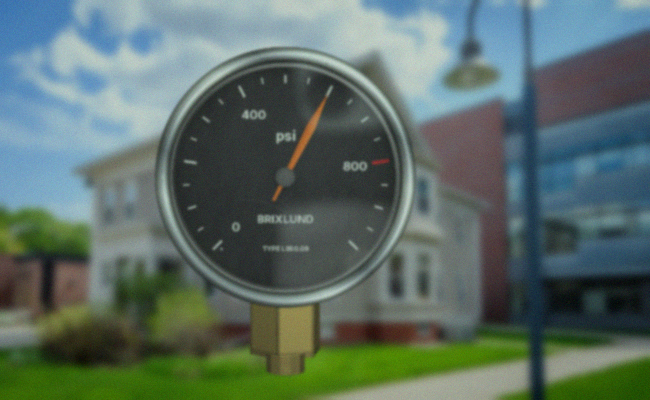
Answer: 600 psi
